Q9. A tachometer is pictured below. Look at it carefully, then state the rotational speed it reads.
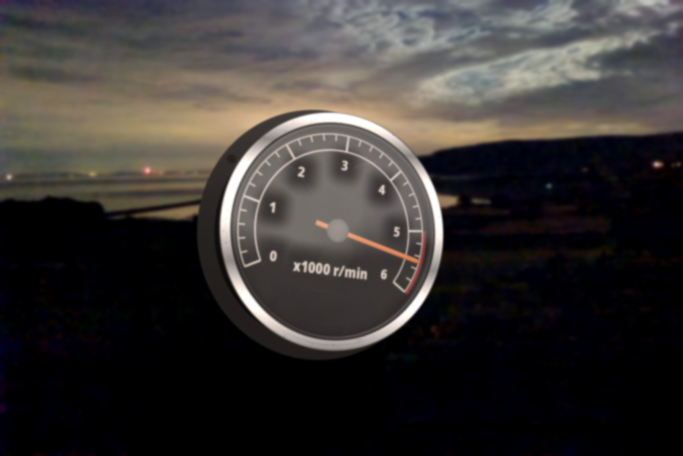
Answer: 5500 rpm
